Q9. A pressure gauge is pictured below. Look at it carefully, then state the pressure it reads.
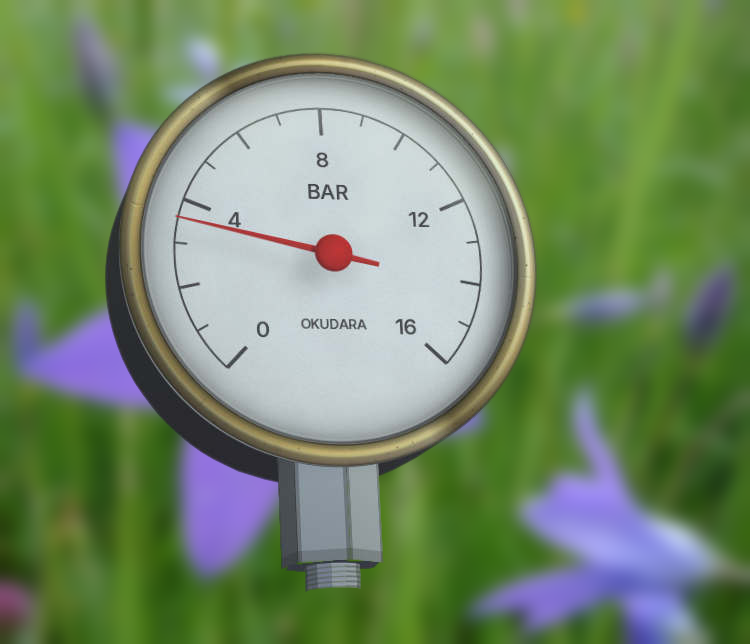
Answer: 3.5 bar
